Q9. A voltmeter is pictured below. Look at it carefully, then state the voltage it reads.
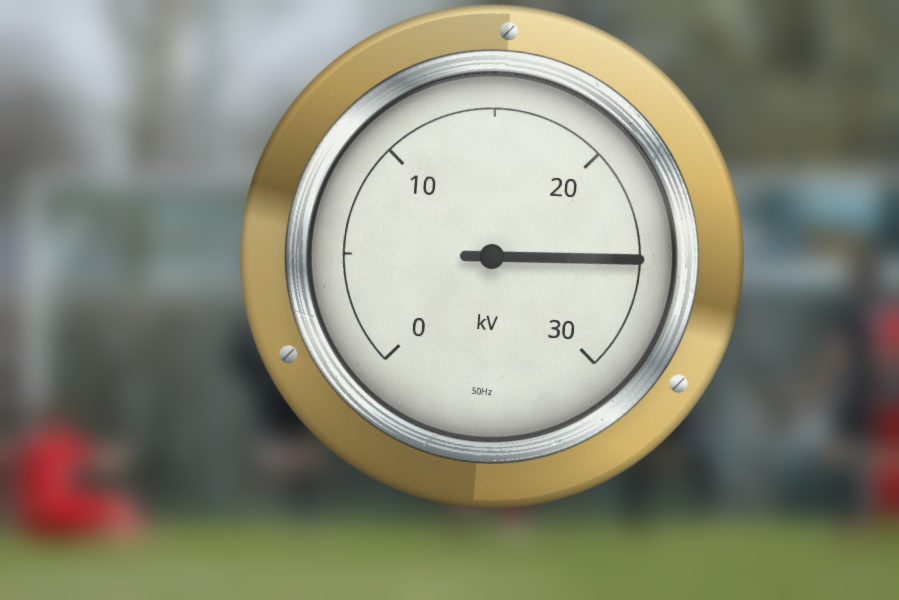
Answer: 25 kV
